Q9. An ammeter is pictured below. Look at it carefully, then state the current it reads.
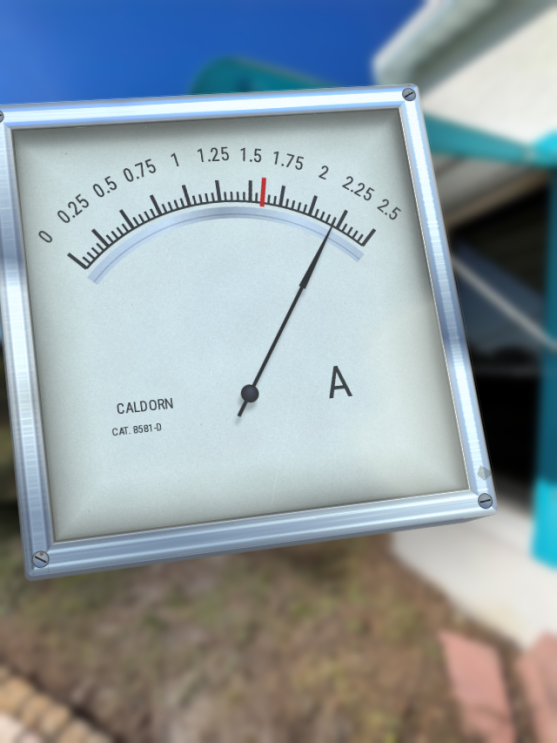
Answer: 2.2 A
